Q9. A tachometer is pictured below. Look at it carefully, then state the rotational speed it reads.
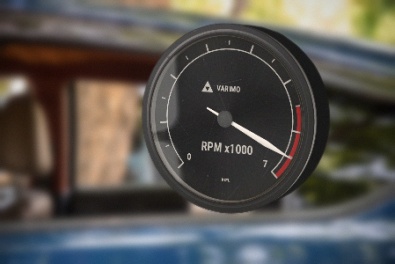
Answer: 6500 rpm
